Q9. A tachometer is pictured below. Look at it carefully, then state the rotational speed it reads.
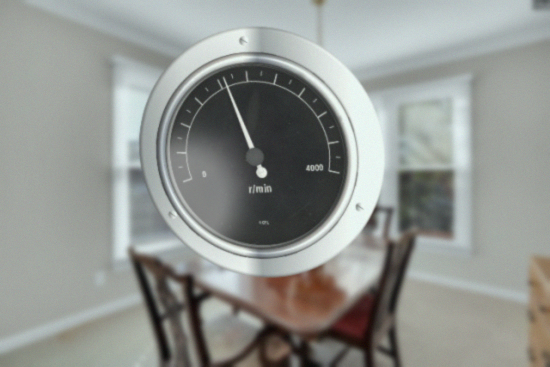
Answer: 1700 rpm
